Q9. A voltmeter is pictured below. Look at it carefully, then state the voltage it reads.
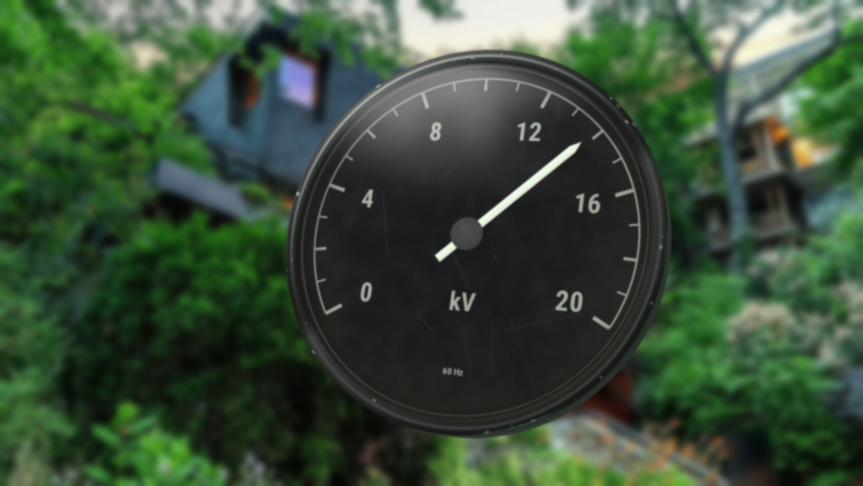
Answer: 14 kV
